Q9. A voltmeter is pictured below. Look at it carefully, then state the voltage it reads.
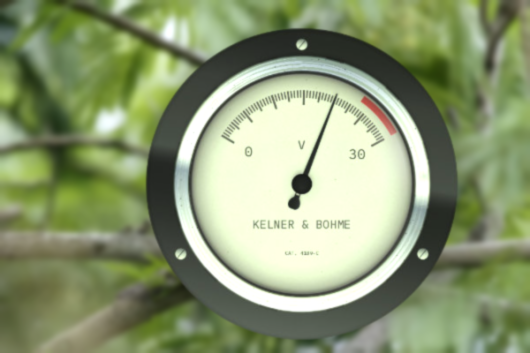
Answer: 20 V
